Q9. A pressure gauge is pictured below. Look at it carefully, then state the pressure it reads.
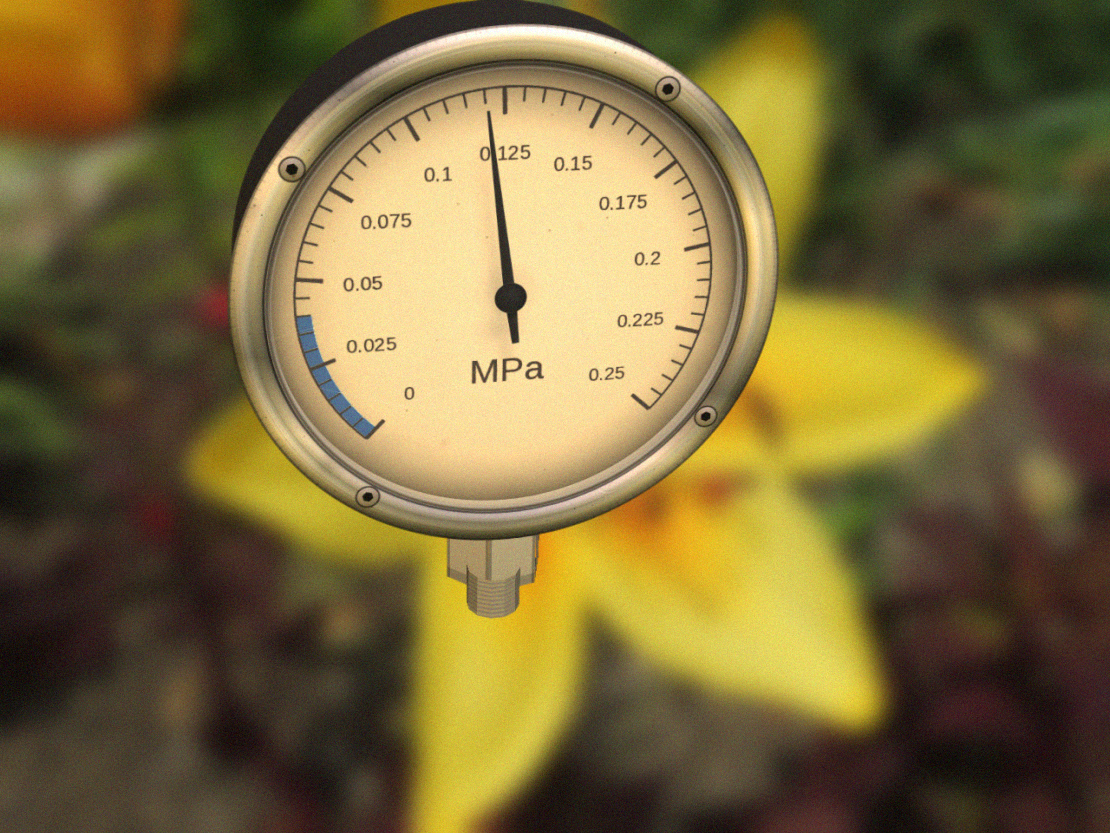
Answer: 0.12 MPa
